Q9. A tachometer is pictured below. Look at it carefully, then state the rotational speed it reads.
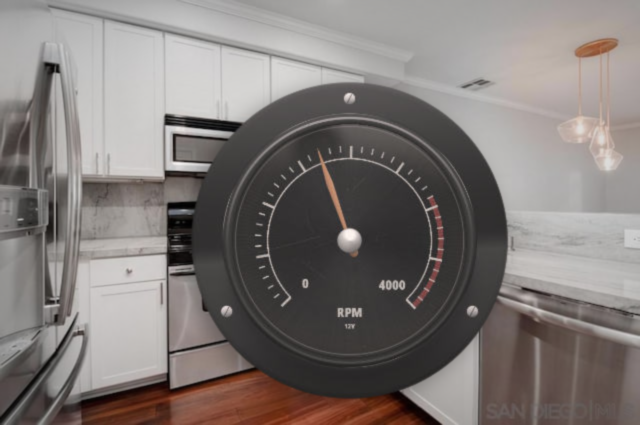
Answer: 1700 rpm
